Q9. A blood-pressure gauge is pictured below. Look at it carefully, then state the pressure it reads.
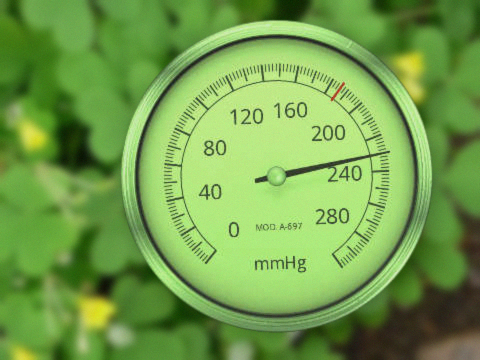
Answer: 230 mmHg
